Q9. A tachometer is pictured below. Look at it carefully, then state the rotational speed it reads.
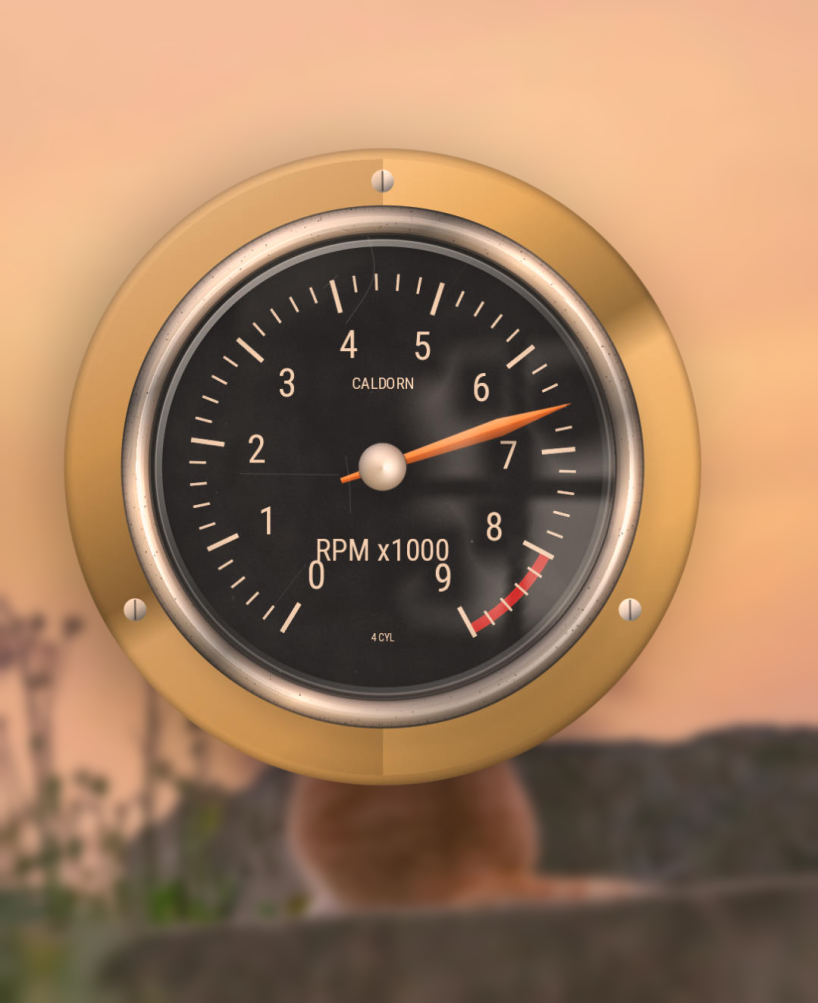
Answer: 6600 rpm
